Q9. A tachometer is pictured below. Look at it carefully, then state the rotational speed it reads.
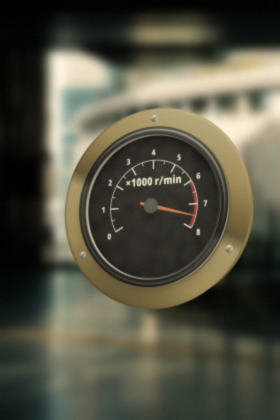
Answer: 7500 rpm
